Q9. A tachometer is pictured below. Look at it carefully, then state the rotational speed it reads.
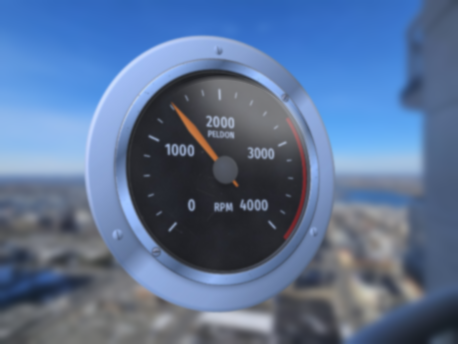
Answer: 1400 rpm
